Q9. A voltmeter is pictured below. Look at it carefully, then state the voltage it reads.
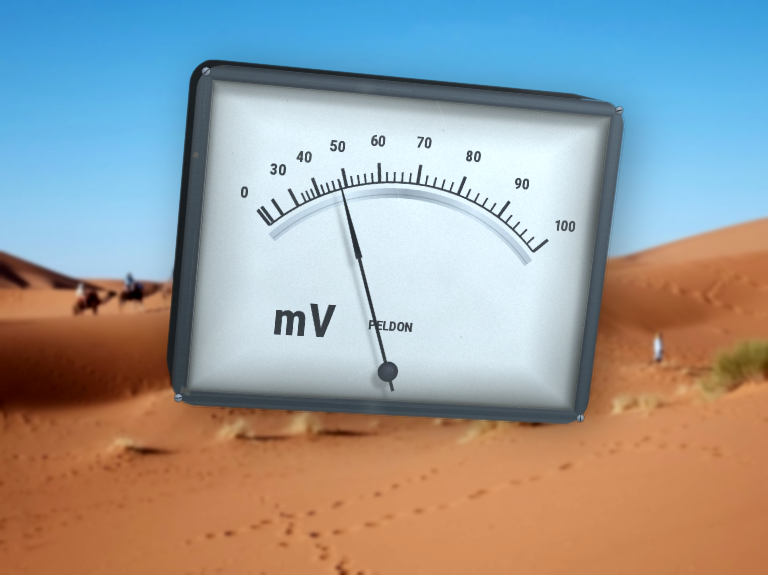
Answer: 48 mV
